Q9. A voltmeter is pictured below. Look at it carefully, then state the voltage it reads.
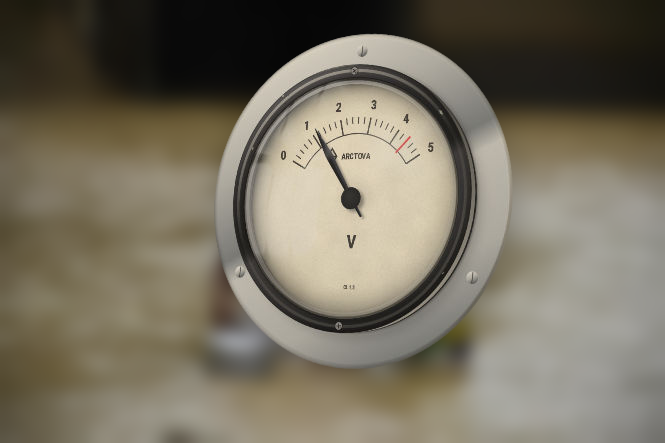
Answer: 1.2 V
